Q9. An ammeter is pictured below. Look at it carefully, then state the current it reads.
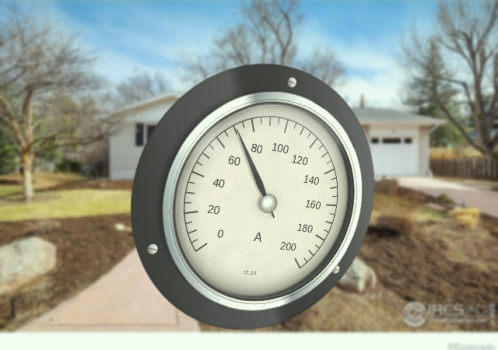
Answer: 70 A
